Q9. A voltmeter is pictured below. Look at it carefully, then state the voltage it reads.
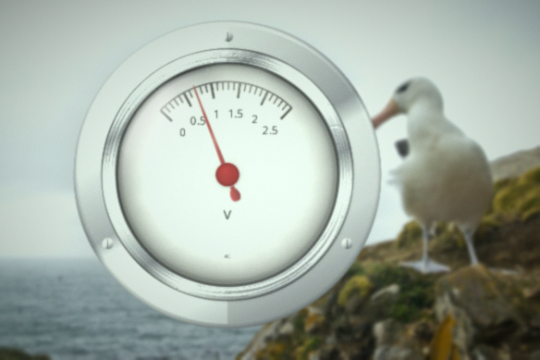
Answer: 0.7 V
